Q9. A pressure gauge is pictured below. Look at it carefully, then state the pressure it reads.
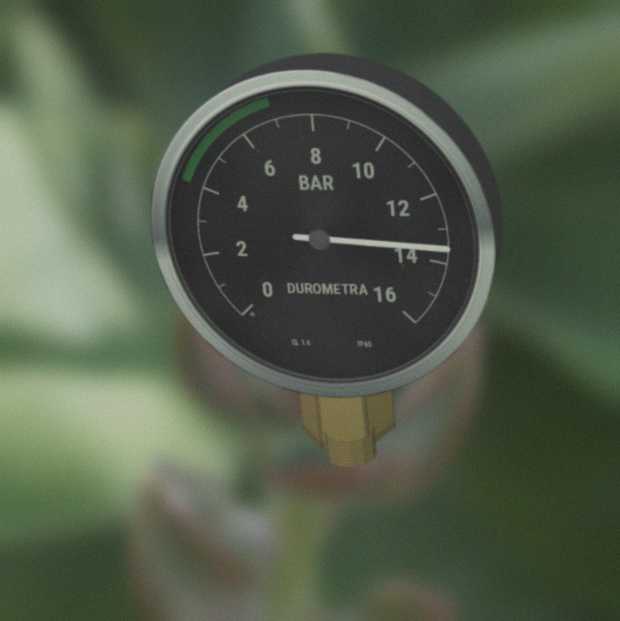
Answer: 13.5 bar
